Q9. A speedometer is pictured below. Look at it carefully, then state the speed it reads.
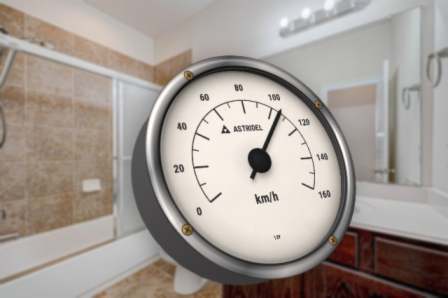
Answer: 105 km/h
